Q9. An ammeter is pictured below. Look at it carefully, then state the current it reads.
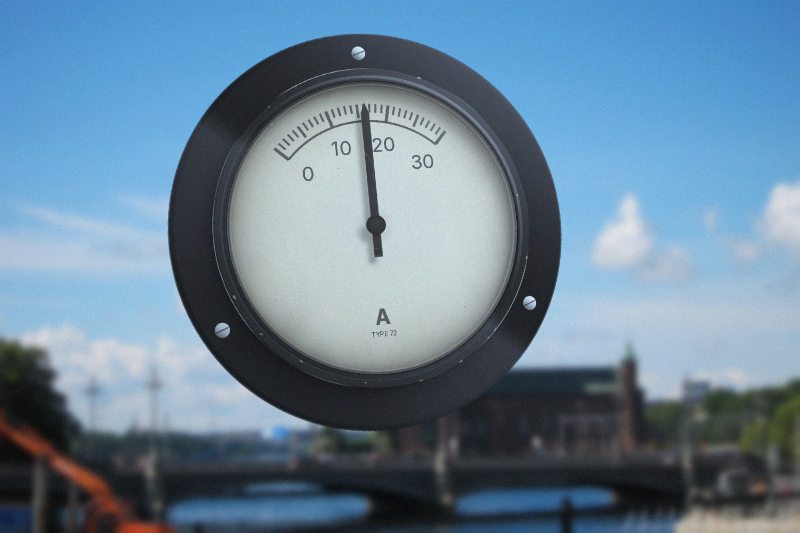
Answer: 16 A
